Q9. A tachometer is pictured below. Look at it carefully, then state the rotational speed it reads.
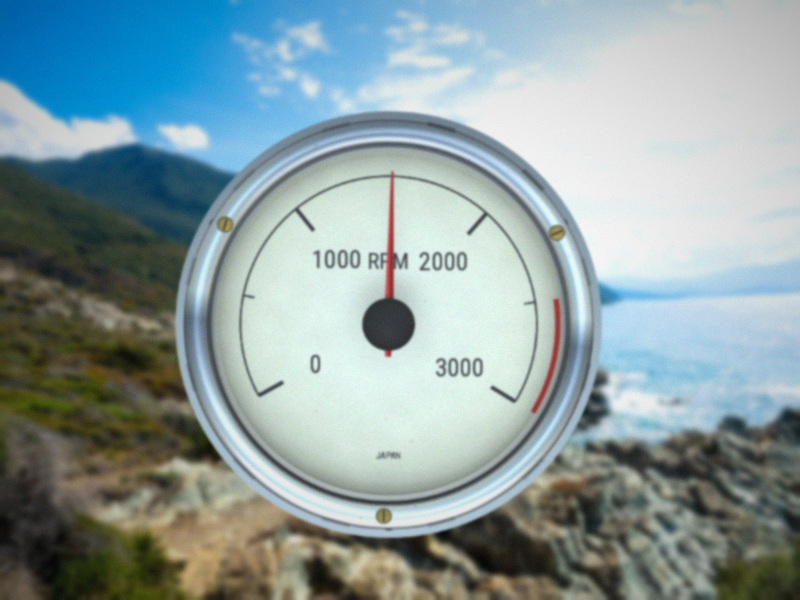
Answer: 1500 rpm
